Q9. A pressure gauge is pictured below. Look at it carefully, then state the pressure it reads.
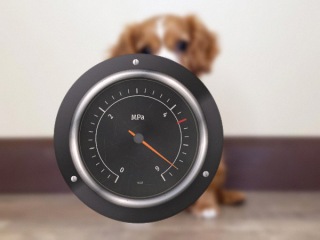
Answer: 5.6 MPa
